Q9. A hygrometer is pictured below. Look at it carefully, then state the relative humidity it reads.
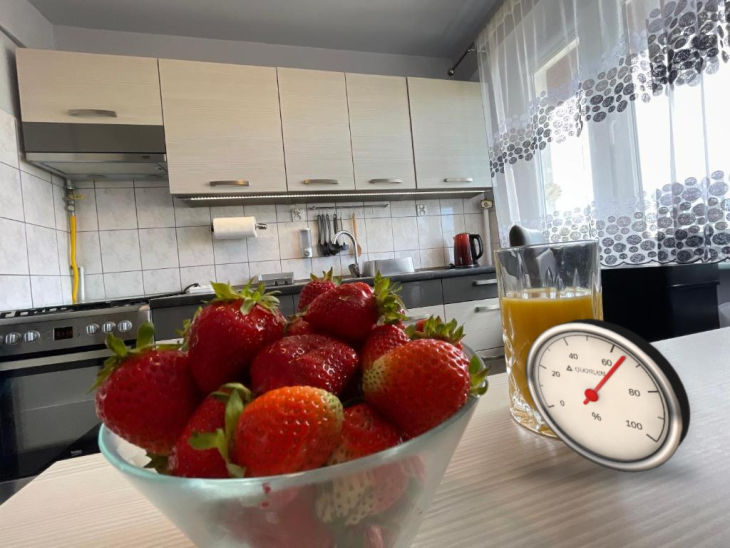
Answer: 65 %
